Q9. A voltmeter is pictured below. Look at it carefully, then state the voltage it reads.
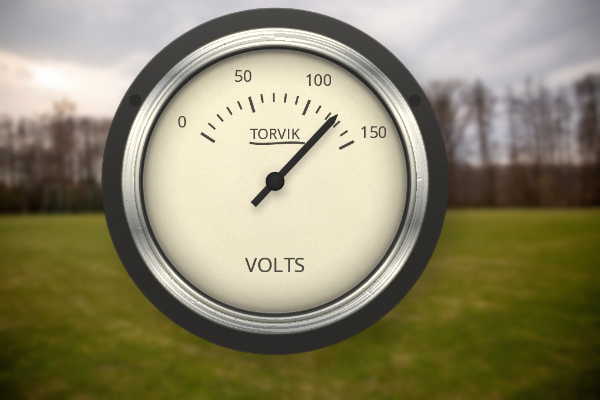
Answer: 125 V
